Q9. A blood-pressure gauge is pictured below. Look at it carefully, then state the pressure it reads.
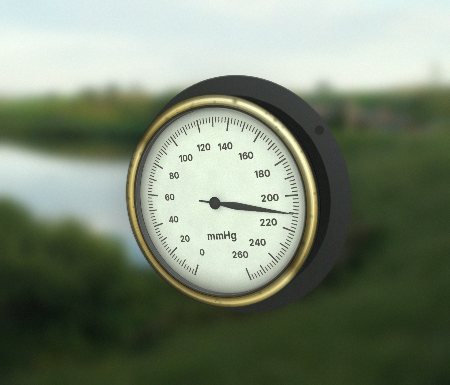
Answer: 210 mmHg
